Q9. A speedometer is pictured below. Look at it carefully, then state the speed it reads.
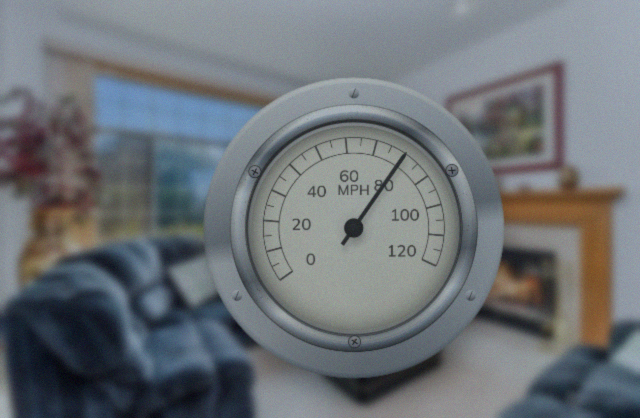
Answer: 80 mph
